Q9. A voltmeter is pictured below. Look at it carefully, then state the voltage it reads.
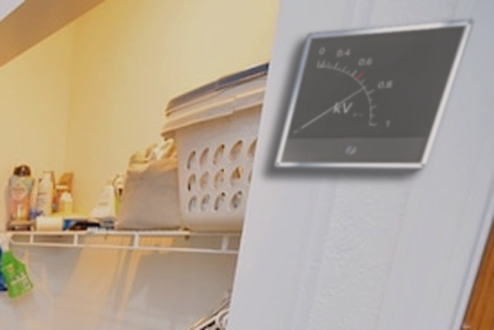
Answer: 0.75 kV
